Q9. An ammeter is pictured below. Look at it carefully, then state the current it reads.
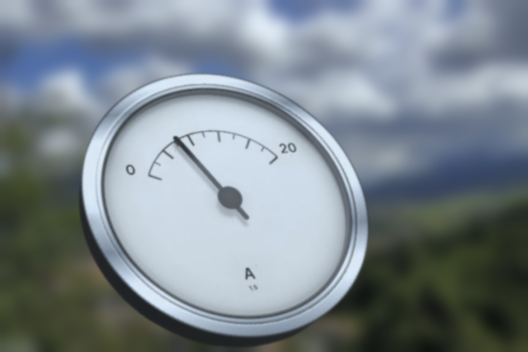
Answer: 6 A
